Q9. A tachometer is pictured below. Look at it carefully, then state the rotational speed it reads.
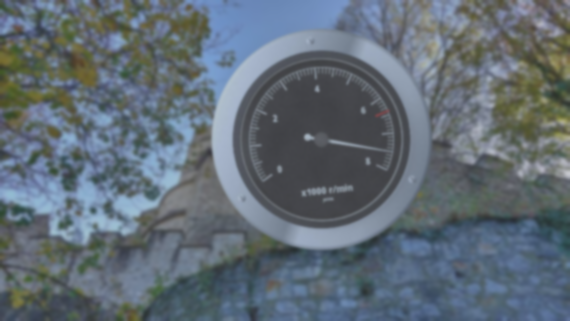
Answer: 7500 rpm
